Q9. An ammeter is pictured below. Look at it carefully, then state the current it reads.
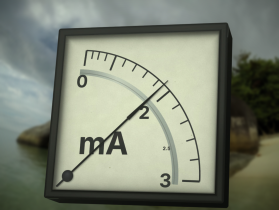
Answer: 1.9 mA
